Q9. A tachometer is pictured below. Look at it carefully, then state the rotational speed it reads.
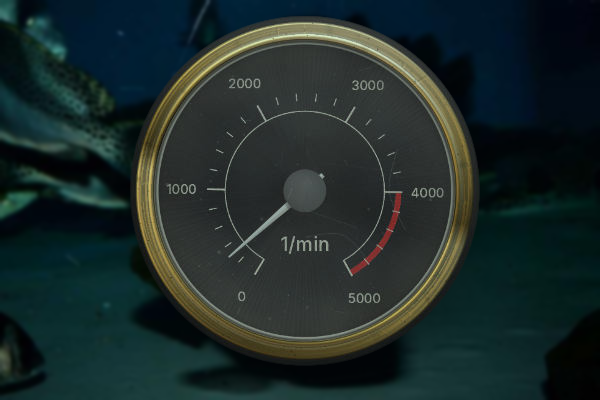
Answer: 300 rpm
